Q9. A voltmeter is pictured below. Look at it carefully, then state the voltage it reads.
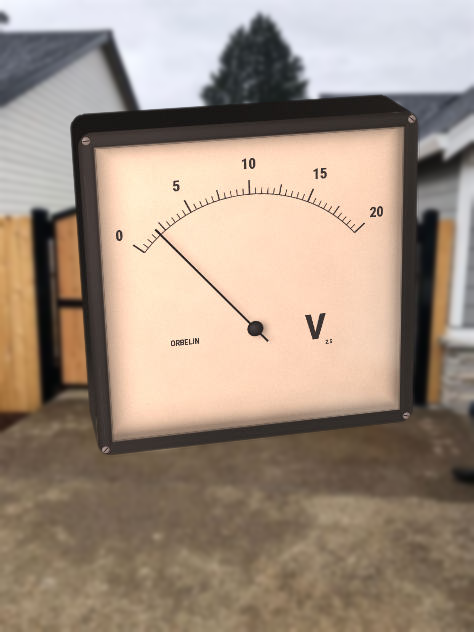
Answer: 2 V
